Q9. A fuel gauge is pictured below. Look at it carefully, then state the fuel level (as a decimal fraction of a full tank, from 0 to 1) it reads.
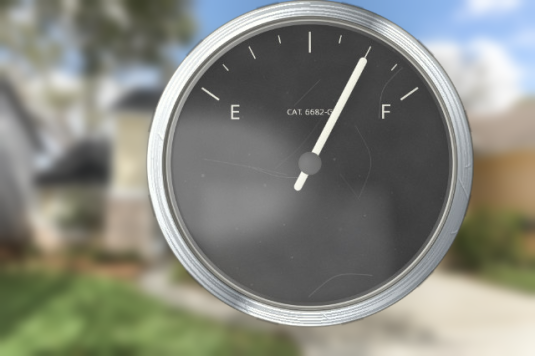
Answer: 0.75
